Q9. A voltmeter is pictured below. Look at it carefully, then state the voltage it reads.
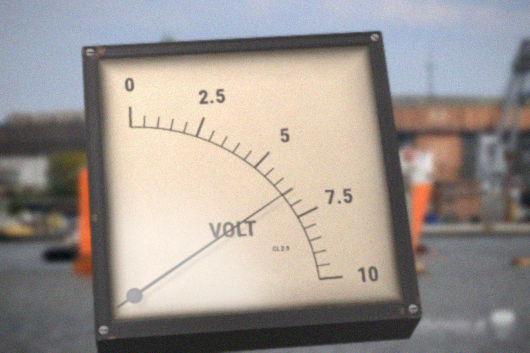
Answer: 6.5 V
